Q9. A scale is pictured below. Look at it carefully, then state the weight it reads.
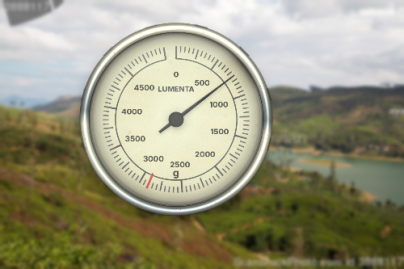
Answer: 750 g
